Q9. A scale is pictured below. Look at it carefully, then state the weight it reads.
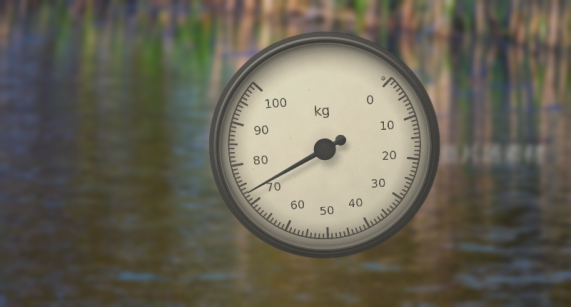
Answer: 73 kg
